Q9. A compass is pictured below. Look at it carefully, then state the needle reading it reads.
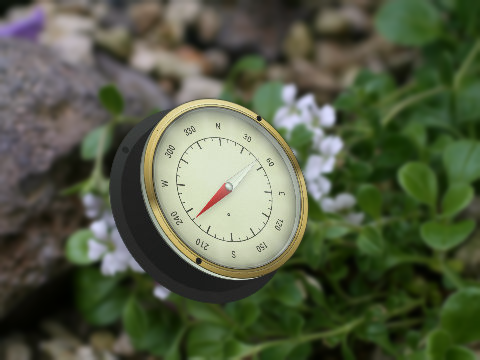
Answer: 230 °
